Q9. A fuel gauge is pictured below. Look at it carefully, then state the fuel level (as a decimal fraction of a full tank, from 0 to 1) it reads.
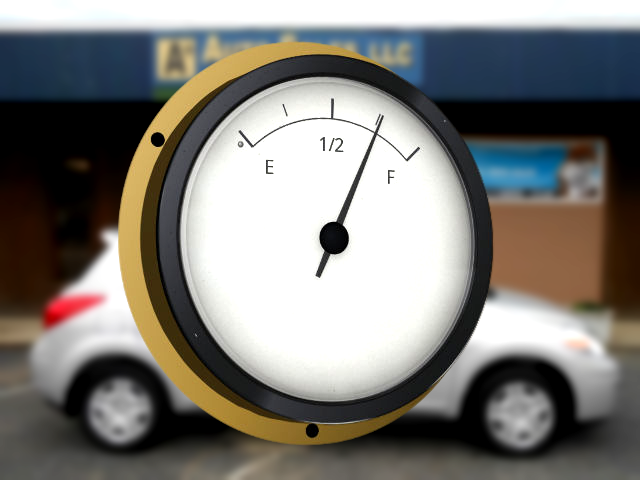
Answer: 0.75
